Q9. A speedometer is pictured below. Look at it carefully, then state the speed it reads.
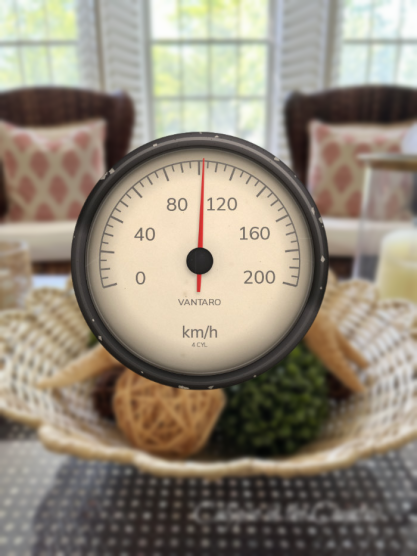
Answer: 102.5 km/h
